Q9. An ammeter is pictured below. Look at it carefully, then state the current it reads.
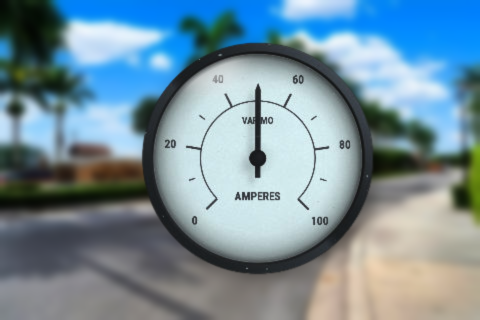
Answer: 50 A
